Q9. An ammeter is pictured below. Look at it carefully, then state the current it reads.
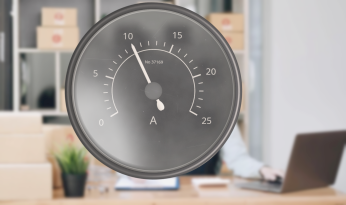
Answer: 10 A
